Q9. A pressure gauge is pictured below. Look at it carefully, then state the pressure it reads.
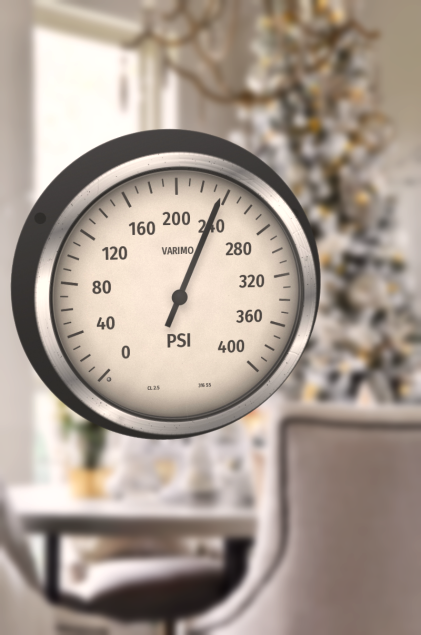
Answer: 235 psi
